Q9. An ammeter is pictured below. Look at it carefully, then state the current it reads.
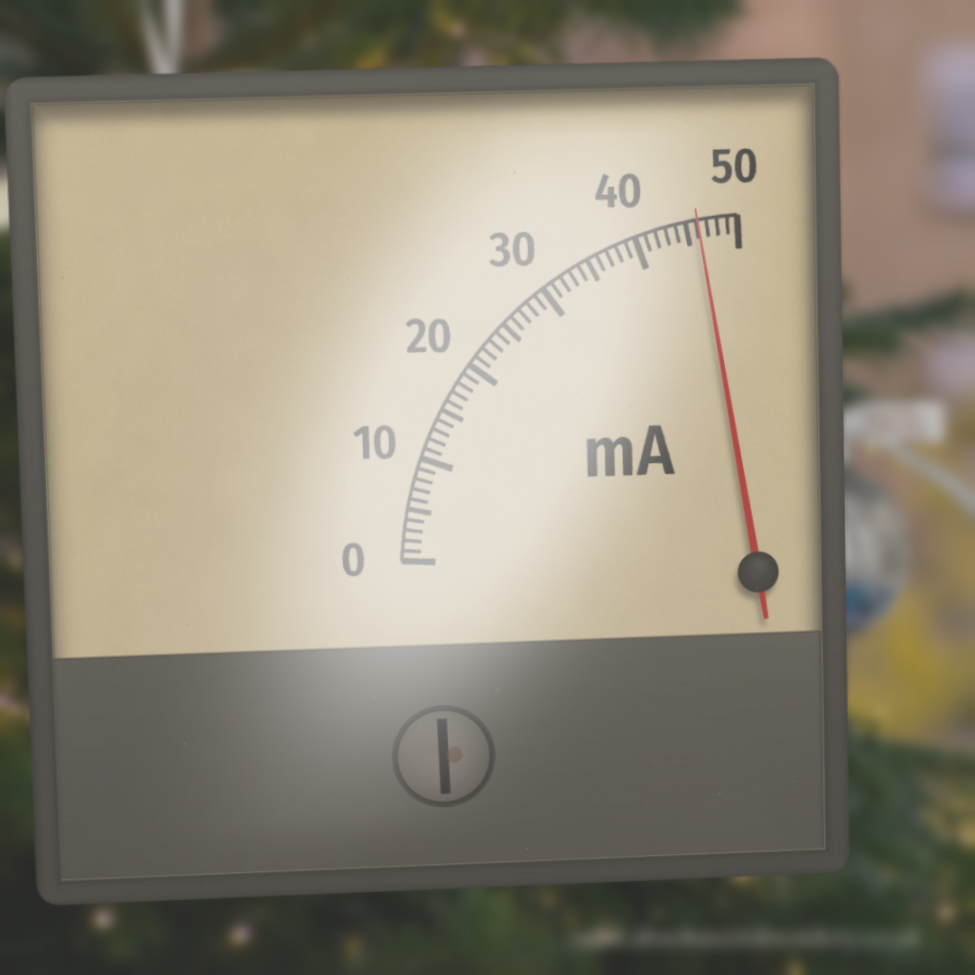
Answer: 46 mA
